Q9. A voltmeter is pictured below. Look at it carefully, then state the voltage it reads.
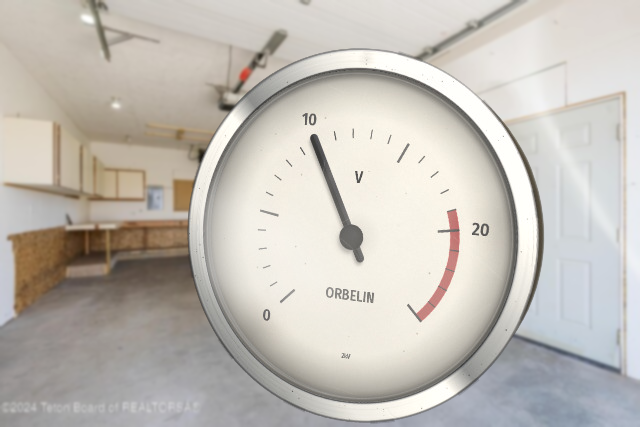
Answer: 10 V
